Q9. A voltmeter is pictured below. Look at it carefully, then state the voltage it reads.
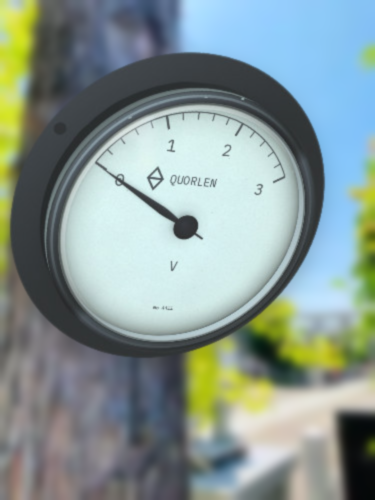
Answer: 0 V
